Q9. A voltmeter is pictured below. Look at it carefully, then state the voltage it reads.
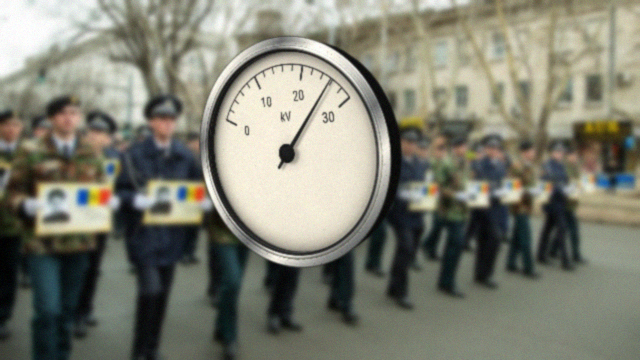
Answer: 26 kV
